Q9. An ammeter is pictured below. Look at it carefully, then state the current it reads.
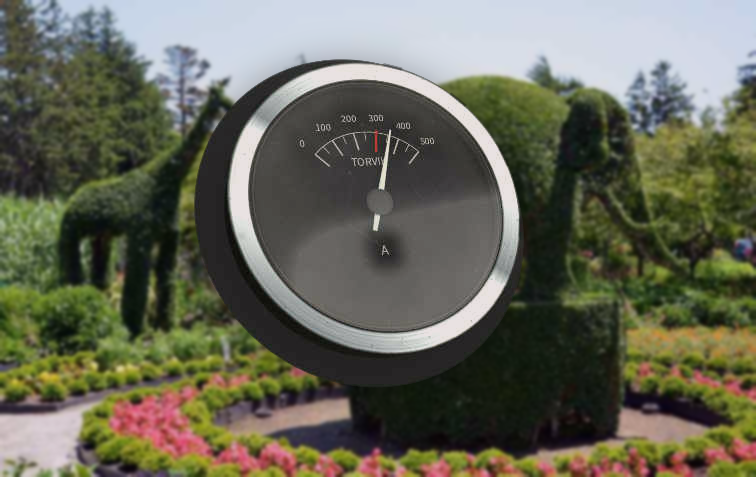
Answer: 350 A
